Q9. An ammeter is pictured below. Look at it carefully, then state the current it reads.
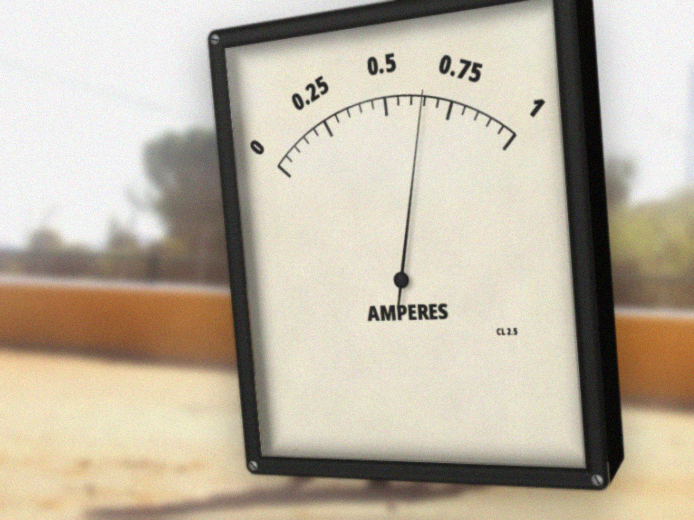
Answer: 0.65 A
